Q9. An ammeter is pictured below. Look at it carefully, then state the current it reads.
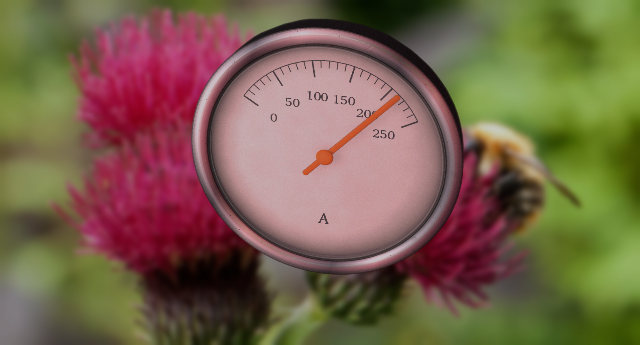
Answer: 210 A
